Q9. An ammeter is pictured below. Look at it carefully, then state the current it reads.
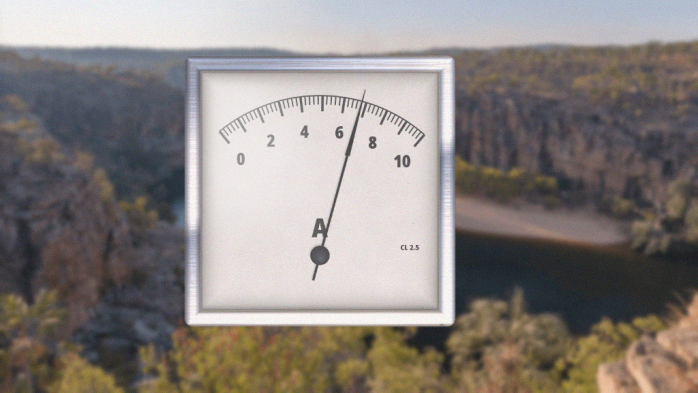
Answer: 6.8 A
